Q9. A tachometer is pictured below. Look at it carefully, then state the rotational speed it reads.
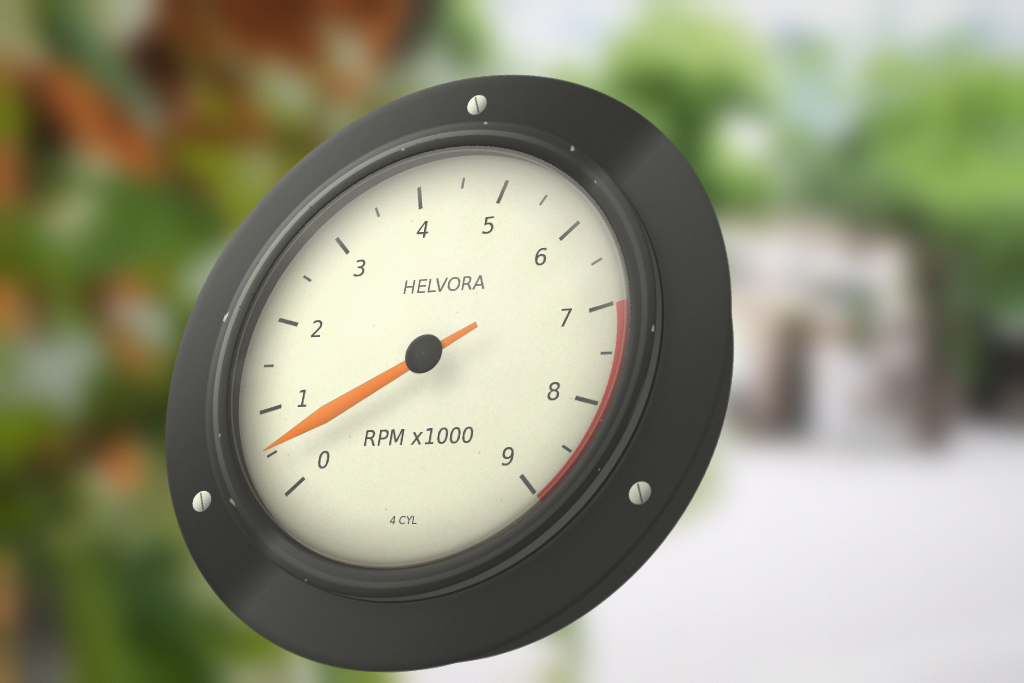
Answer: 500 rpm
